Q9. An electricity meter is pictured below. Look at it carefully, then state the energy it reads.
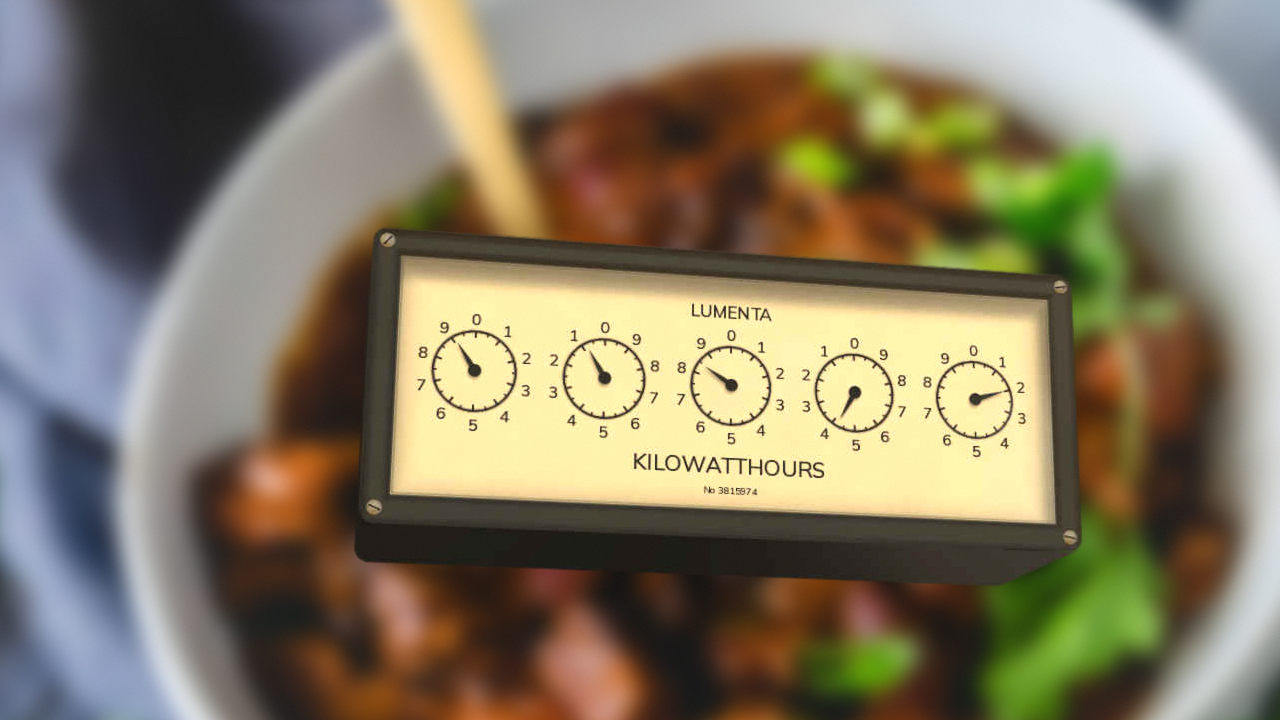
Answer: 90842 kWh
